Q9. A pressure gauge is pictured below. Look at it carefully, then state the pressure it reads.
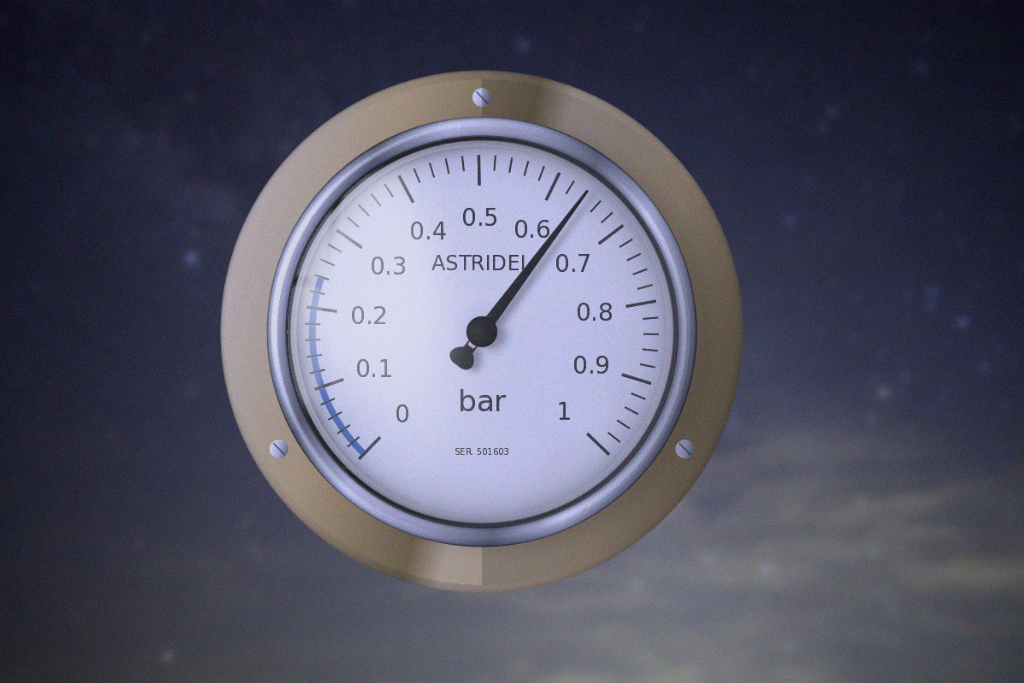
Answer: 0.64 bar
